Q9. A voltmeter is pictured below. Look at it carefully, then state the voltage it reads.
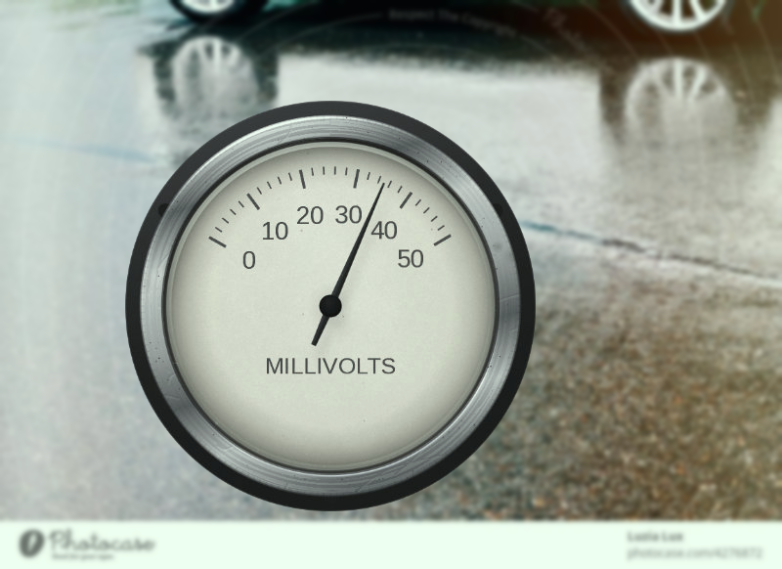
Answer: 35 mV
